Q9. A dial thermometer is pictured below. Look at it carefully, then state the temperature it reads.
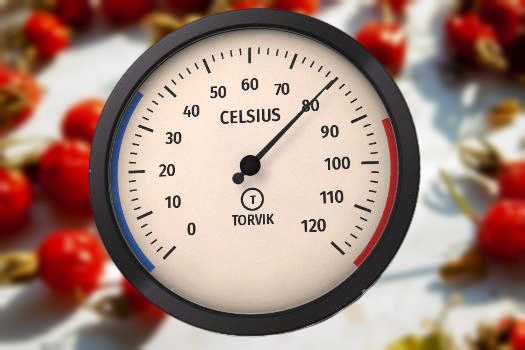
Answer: 80 °C
